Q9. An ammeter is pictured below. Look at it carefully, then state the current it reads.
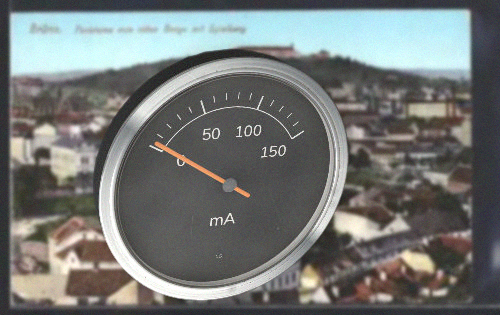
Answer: 5 mA
